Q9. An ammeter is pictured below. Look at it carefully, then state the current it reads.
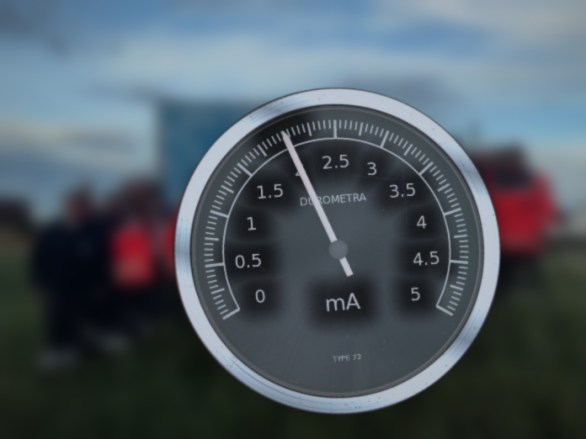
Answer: 2 mA
